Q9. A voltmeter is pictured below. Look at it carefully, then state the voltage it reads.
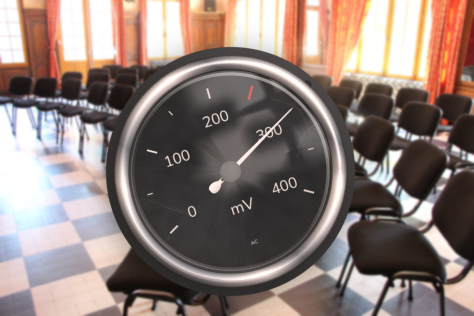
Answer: 300 mV
